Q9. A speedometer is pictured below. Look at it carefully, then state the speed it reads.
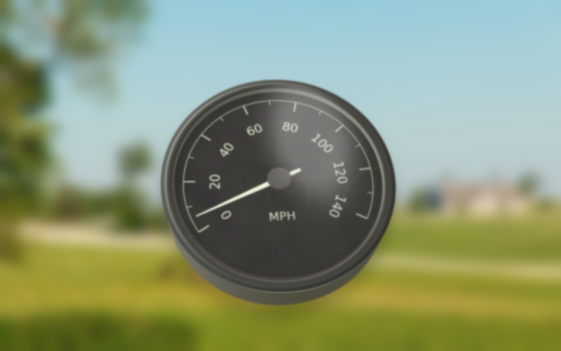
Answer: 5 mph
